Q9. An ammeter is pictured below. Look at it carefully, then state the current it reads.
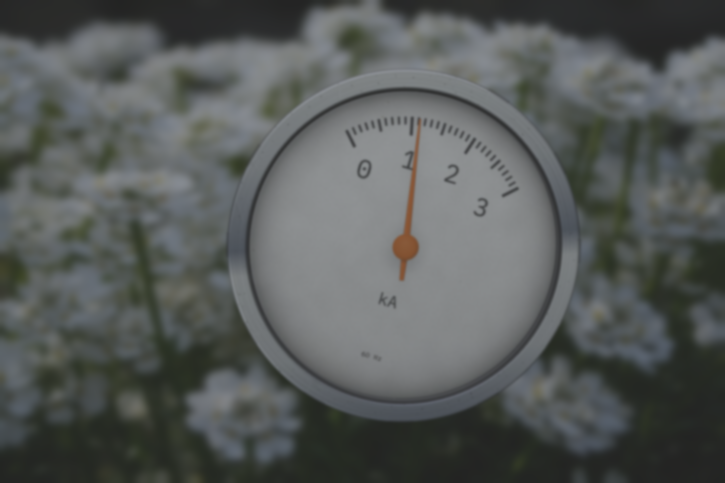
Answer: 1.1 kA
